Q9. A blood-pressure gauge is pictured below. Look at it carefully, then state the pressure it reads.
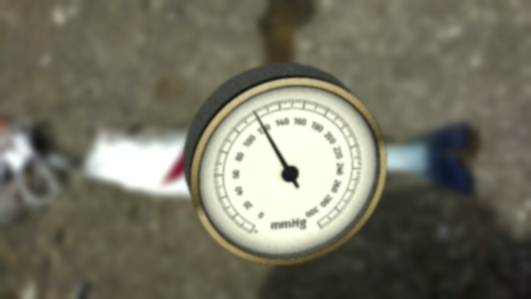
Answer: 120 mmHg
